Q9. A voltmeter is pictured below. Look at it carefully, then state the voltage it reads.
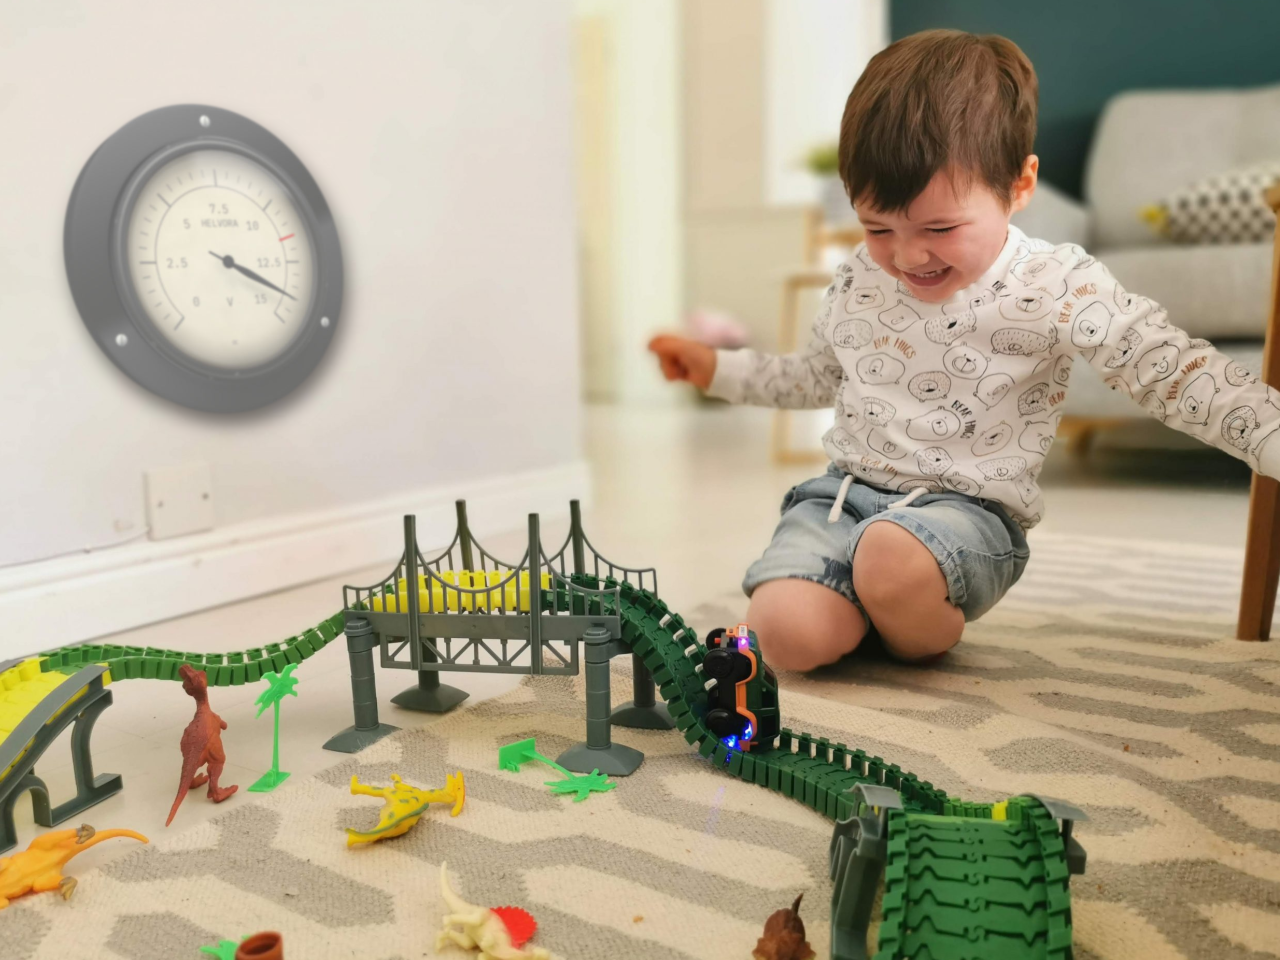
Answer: 14 V
